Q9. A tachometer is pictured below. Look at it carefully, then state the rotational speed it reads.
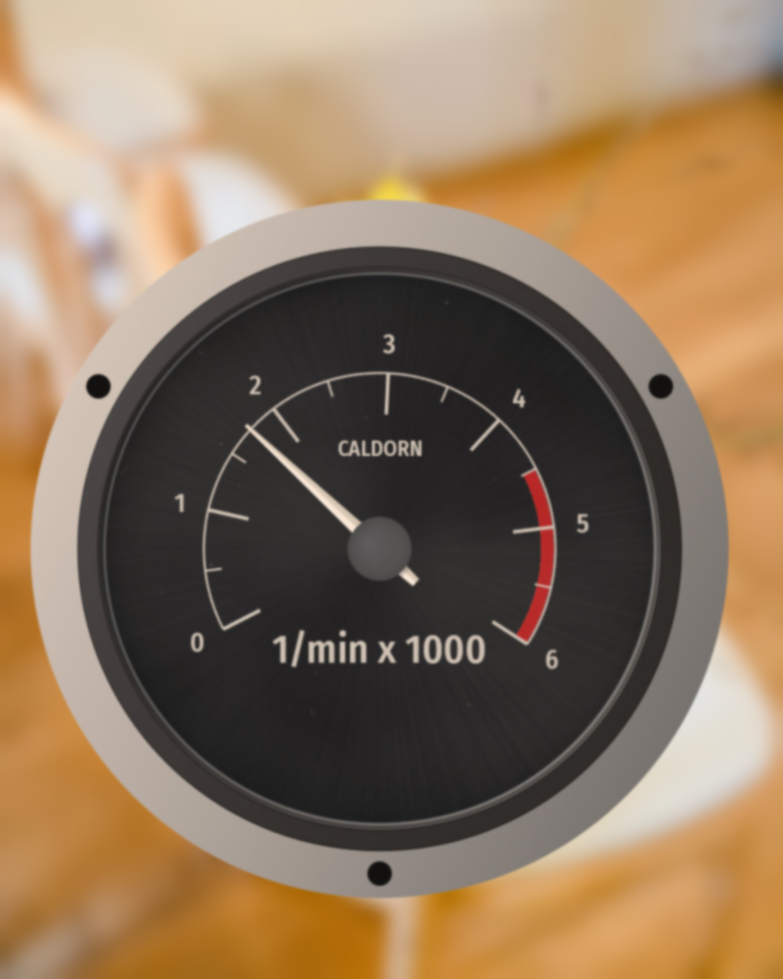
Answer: 1750 rpm
